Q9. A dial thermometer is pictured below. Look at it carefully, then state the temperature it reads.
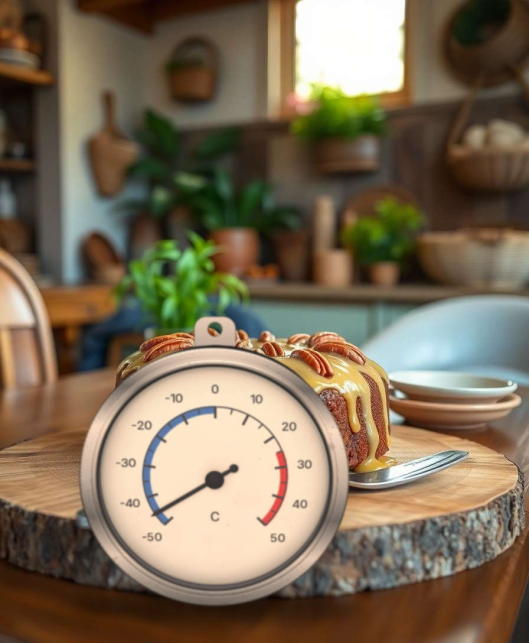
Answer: -45 °C
